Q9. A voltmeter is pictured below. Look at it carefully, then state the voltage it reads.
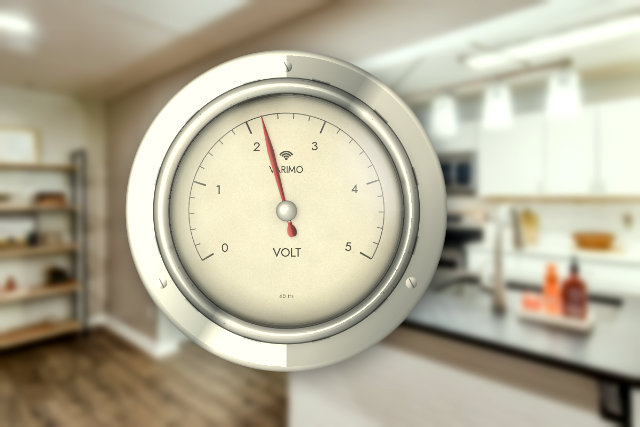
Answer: 2.2 V
